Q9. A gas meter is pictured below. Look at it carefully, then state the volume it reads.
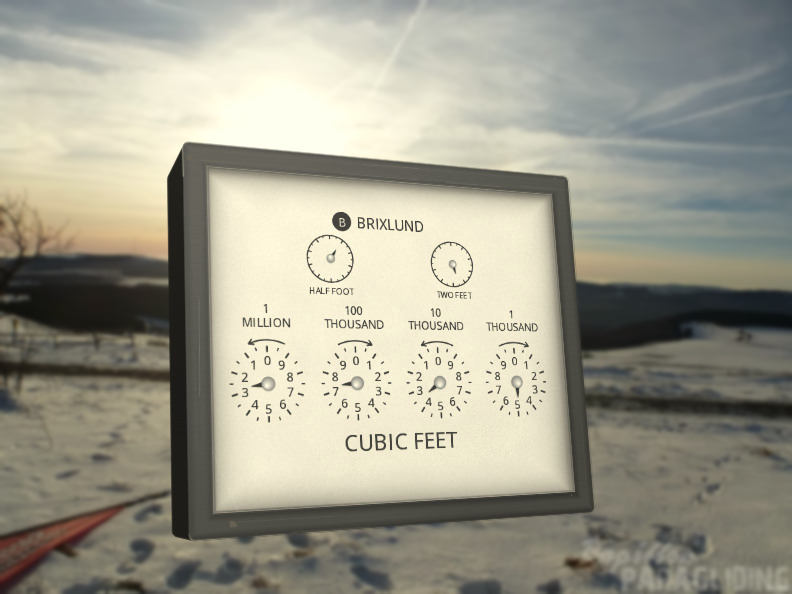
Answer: 273500 ft³
